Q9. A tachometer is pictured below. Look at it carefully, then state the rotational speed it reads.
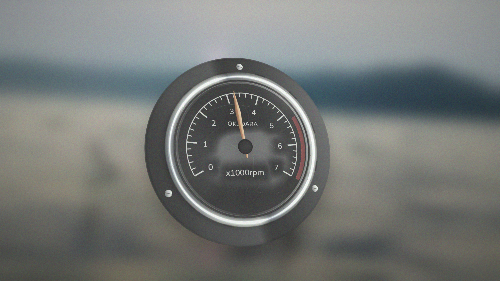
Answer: 3200 rpm
